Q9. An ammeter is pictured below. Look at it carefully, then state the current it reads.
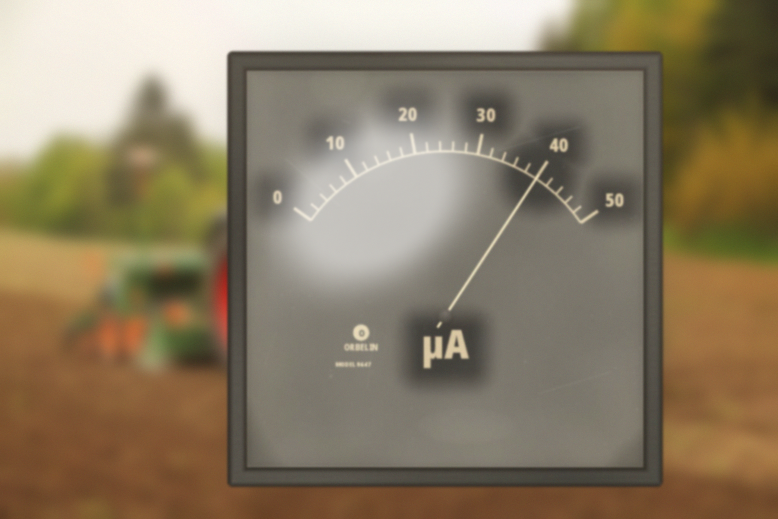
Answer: 40 µA
